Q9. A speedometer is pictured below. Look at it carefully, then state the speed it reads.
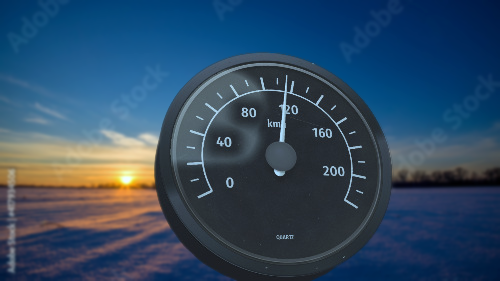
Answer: 115 km/h
